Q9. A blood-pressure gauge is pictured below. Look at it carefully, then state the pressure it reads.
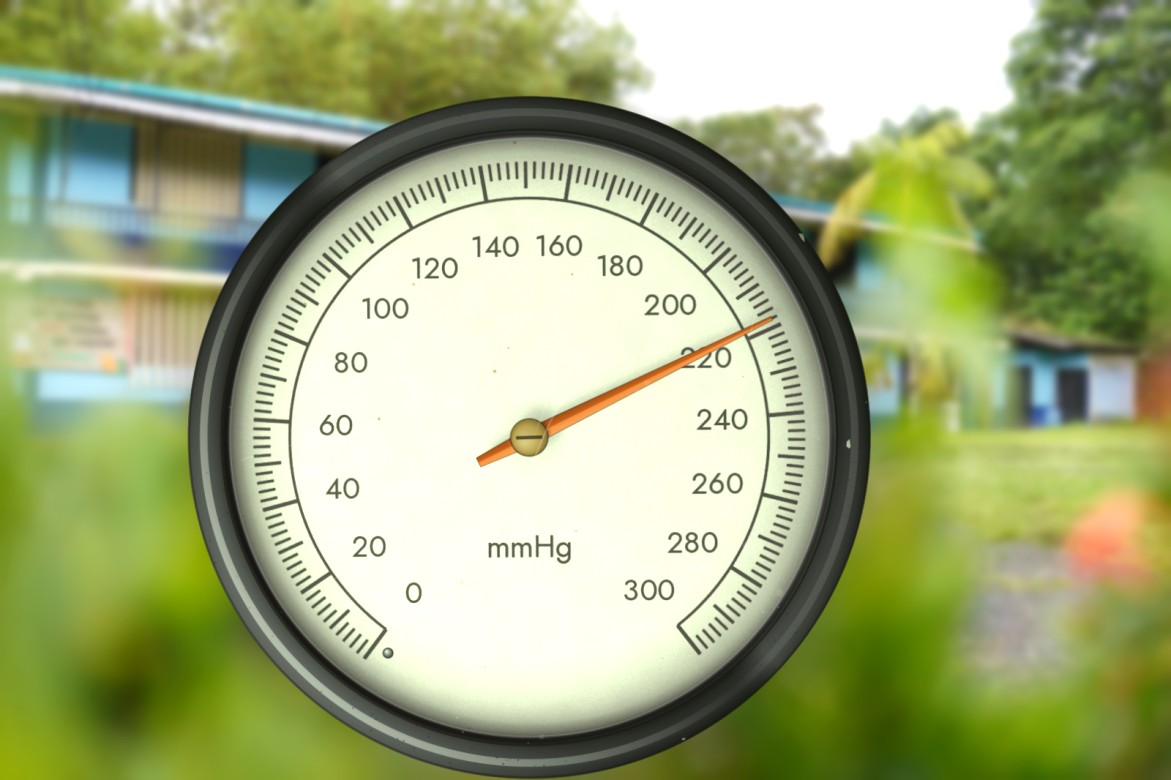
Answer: 218 mmHg
